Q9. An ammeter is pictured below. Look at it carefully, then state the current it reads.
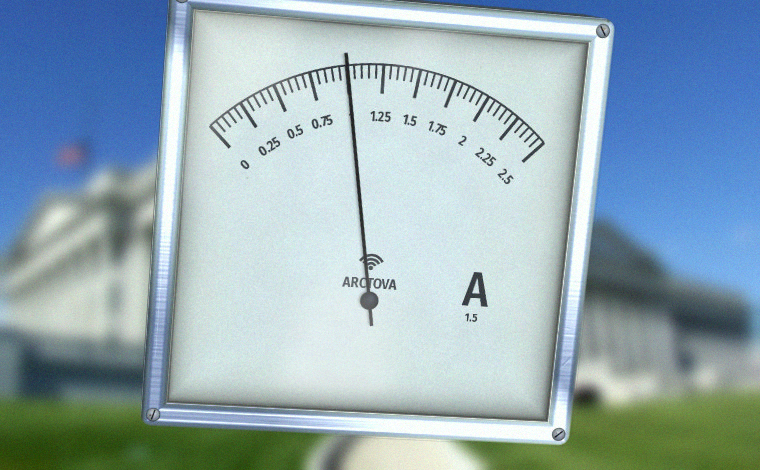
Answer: 1 A
